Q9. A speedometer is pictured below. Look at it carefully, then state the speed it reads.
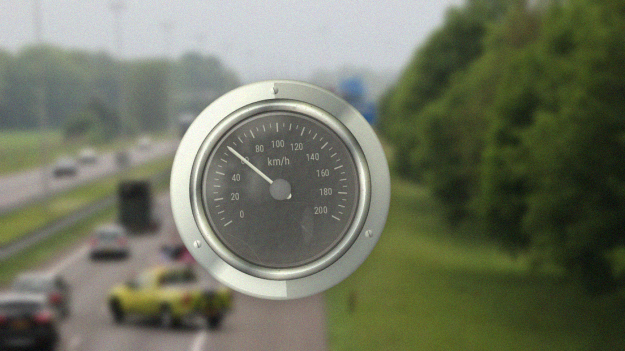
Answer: 60 km/h
